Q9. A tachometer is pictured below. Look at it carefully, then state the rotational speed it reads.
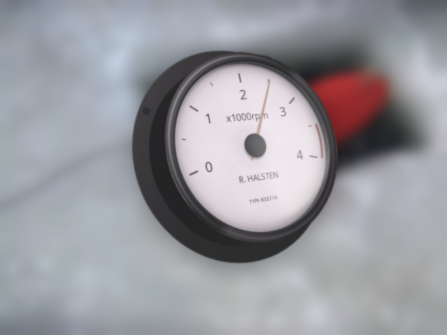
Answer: 2500 rpm
